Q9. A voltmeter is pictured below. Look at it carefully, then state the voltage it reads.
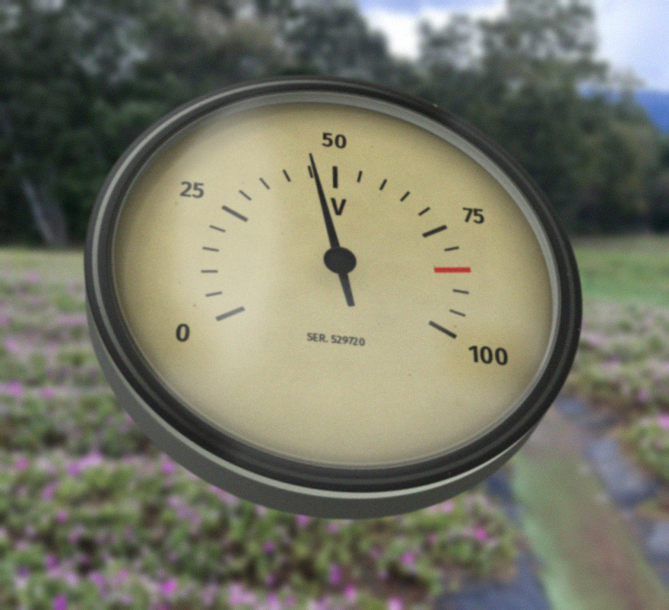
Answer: 45 V
